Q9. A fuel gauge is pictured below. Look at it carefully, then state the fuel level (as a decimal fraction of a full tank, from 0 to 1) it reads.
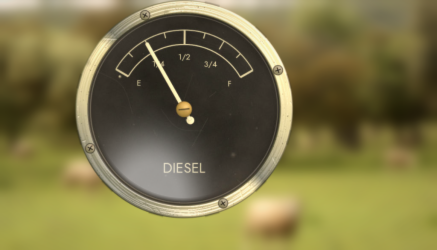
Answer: 0.25
